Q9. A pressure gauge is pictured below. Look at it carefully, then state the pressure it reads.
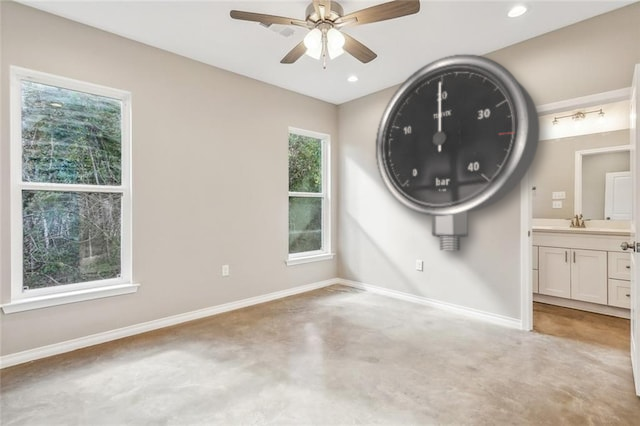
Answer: 20 bar
